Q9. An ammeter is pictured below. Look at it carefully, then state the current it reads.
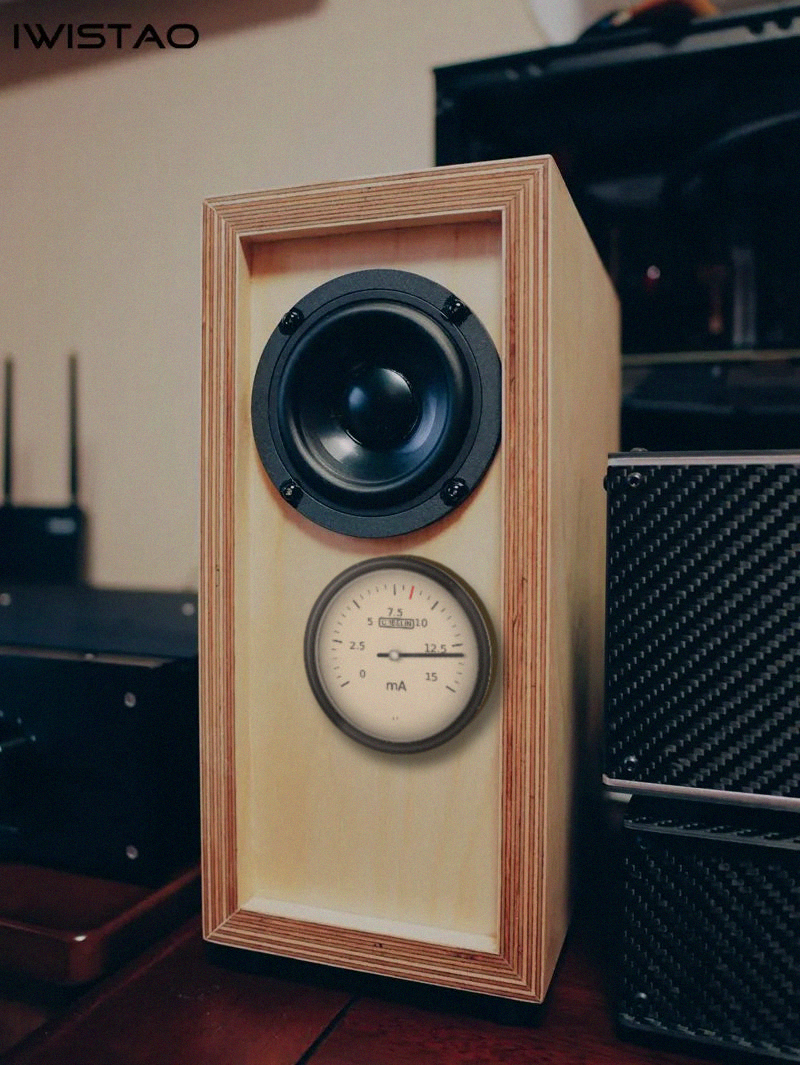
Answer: 13 mA
